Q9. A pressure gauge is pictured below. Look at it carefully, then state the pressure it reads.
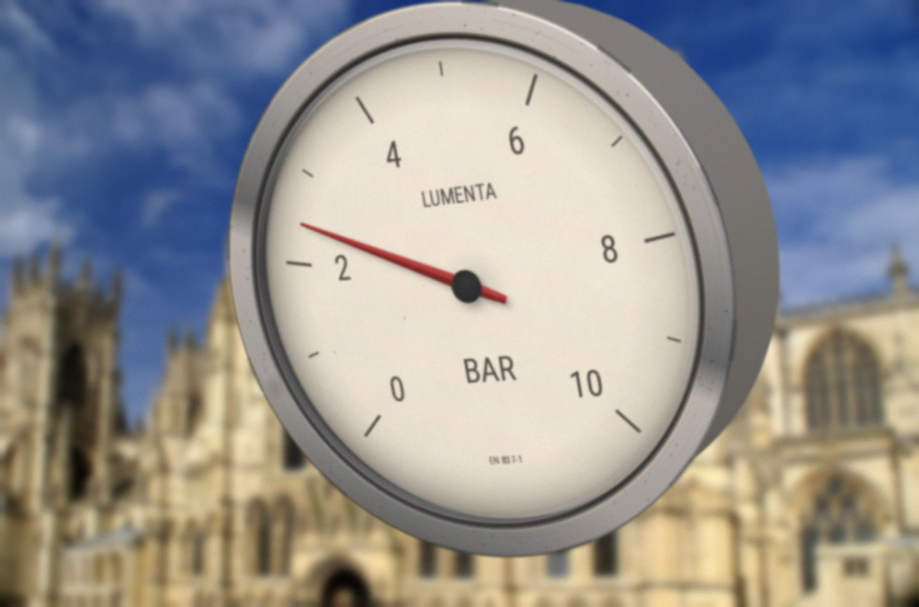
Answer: 2.5 bar
